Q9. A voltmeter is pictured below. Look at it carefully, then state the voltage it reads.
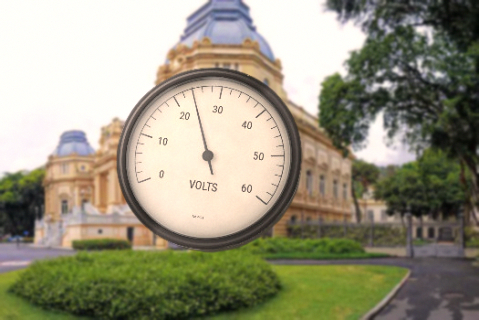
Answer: 24 V
